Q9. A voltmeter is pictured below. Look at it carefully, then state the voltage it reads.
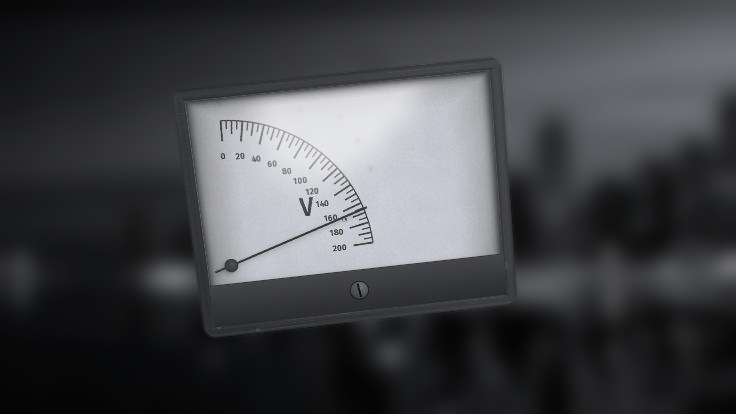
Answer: 165 V
